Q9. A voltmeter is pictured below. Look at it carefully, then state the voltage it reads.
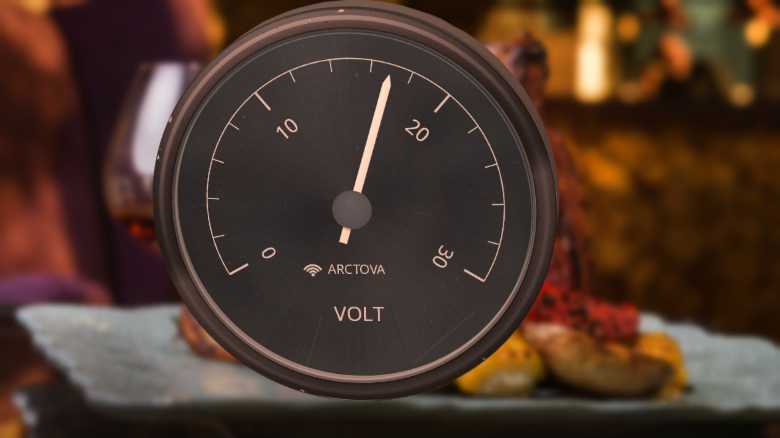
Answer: 17 V
